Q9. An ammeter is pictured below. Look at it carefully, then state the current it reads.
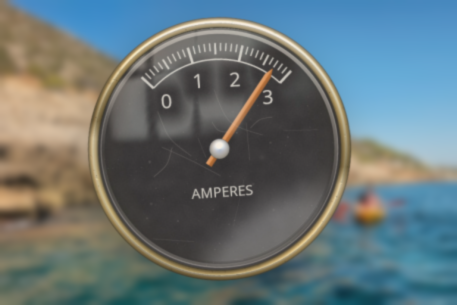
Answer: 2.7 A
